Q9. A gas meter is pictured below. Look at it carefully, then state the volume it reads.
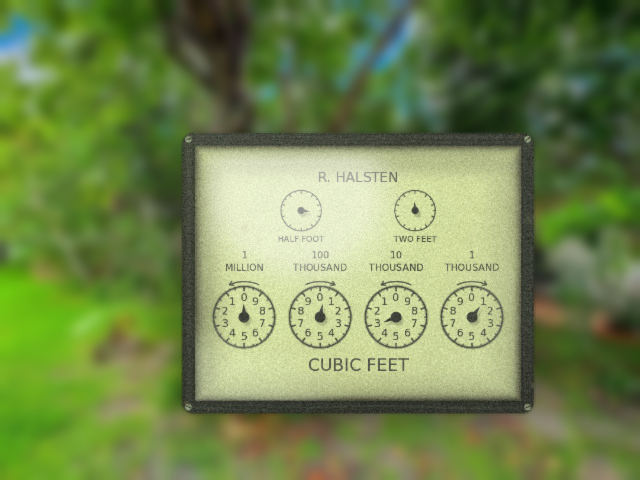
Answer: 3100 ft³
